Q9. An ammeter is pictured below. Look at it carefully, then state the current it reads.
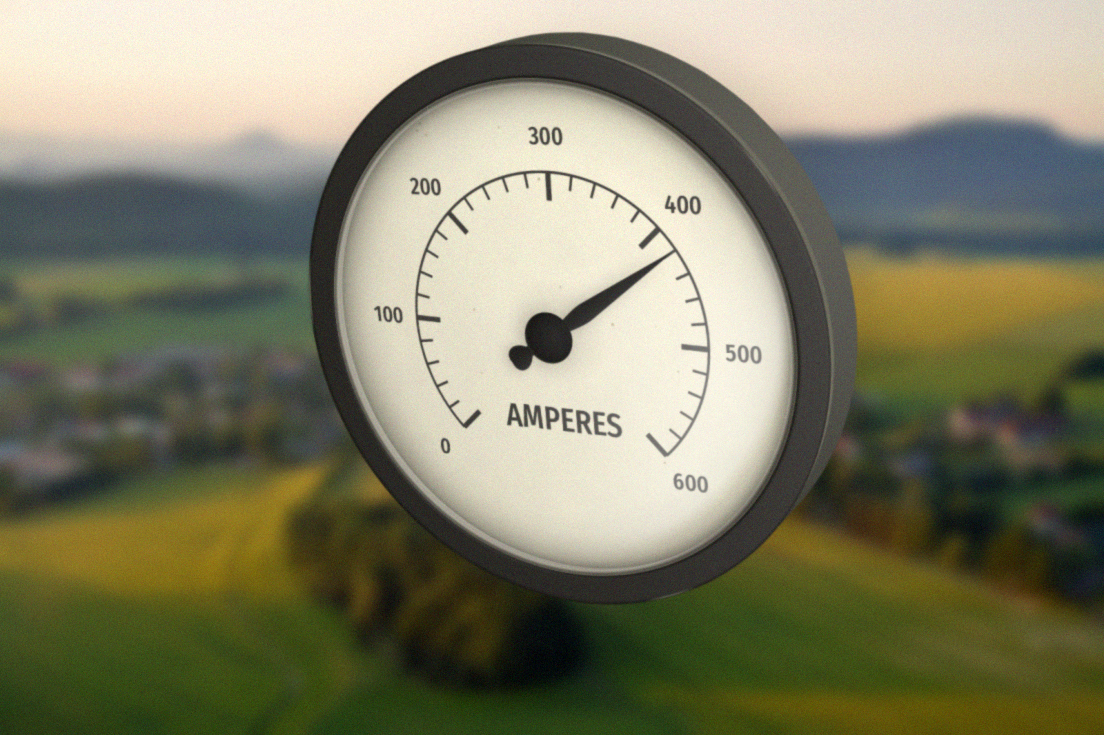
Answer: 420 A
